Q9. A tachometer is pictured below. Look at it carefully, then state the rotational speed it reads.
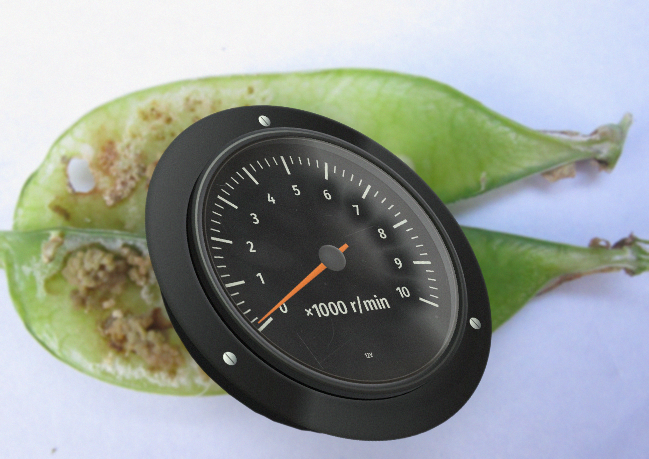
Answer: 100 rpm
